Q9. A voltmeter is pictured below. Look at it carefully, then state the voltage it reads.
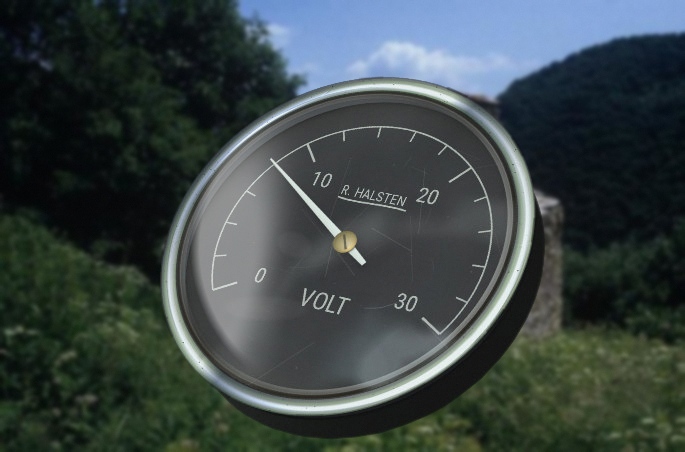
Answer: 8 V
